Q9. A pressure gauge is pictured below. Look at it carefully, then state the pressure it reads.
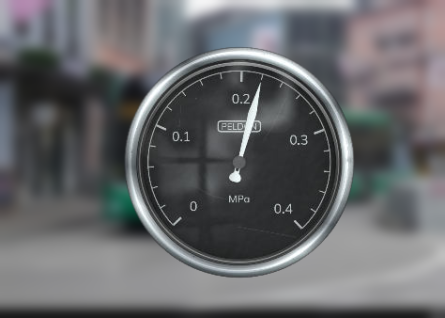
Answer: 0.22 MPa
